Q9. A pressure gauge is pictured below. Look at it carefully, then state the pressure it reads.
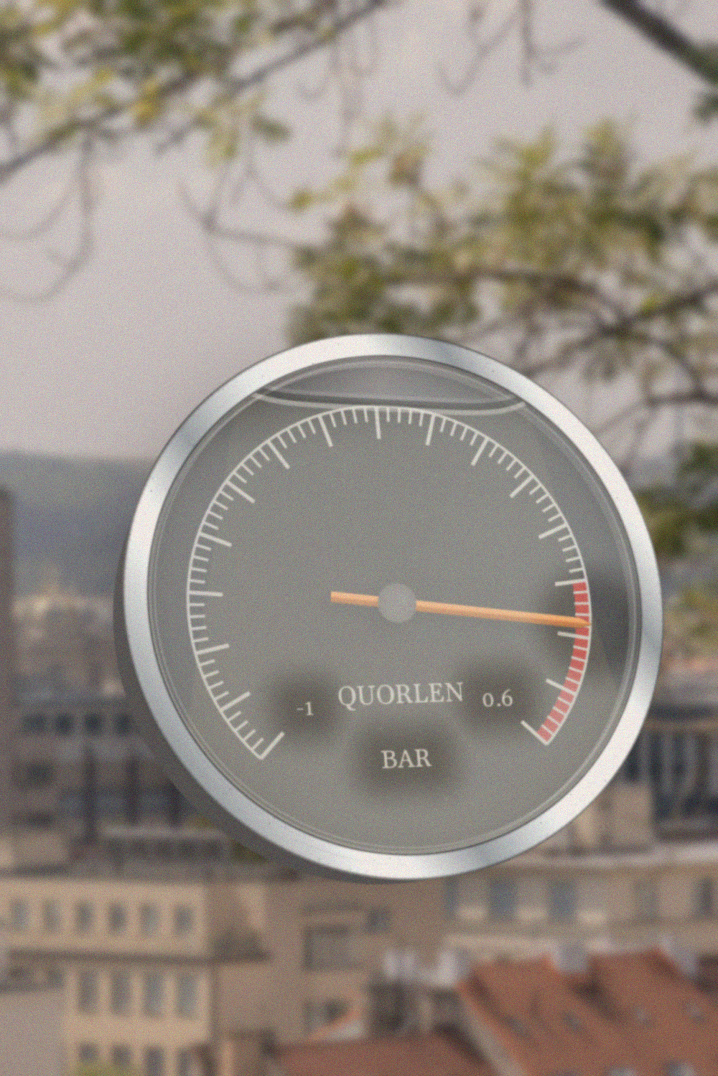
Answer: 0.38 bar
